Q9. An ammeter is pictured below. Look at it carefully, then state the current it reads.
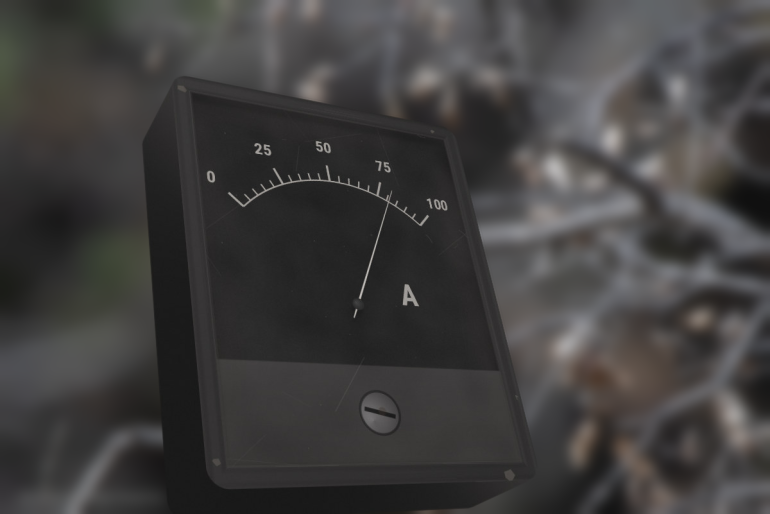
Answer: 80 A
